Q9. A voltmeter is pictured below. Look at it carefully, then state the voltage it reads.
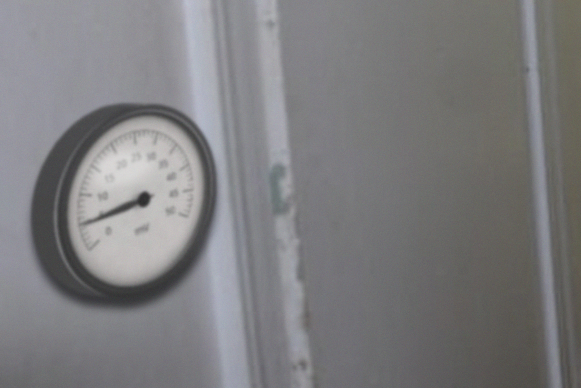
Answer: 5 mV
